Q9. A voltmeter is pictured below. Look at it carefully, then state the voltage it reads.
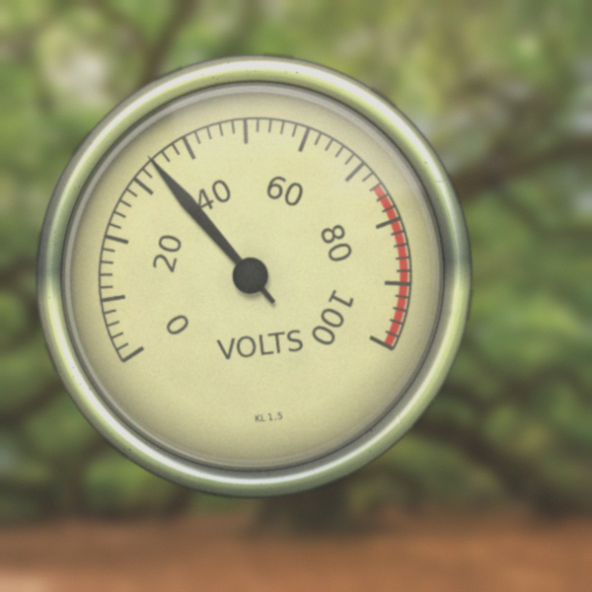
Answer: 34 V
